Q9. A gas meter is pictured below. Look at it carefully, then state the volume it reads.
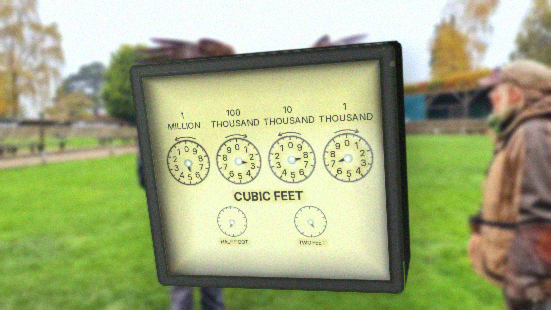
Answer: 527700 ft³
